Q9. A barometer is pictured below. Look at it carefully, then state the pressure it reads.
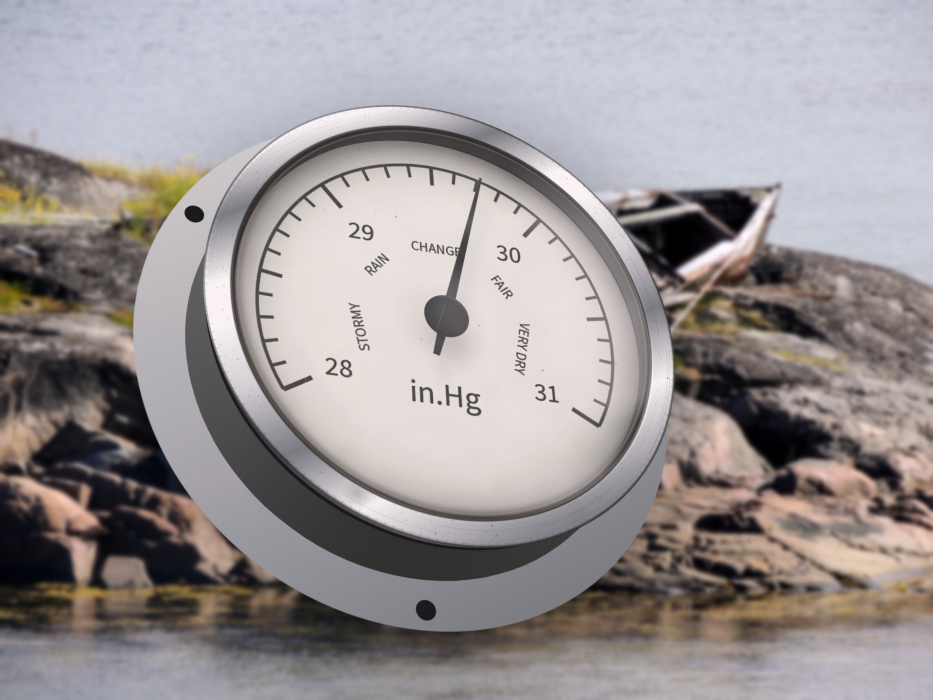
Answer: 29.7 inHg
